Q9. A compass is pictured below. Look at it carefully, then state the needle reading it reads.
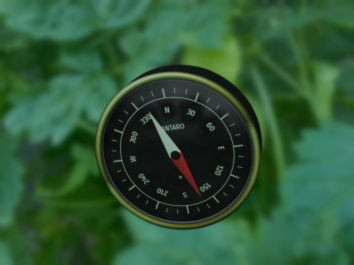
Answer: 160 °
